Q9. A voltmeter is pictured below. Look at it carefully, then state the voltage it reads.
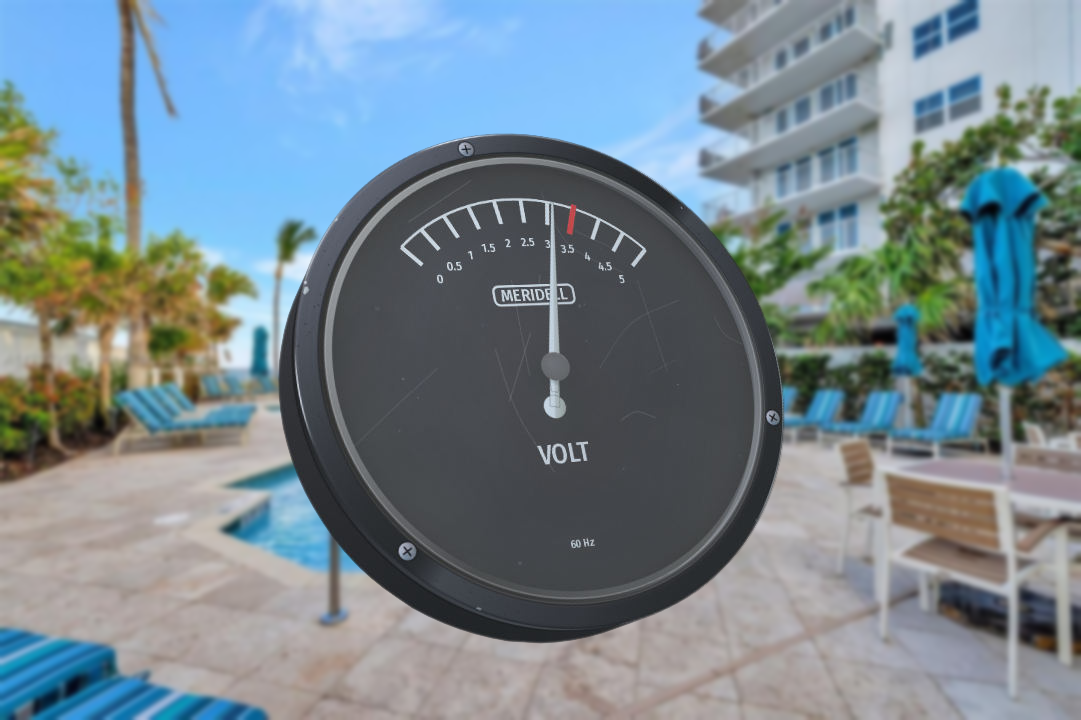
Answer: 3 V
